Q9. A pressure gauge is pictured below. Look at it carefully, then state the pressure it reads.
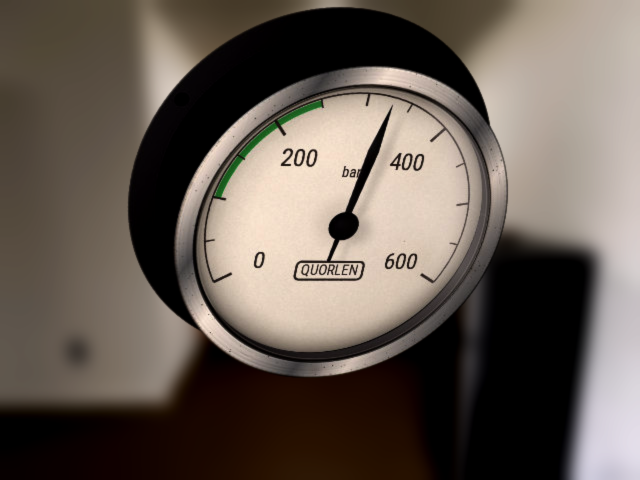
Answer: 325 bar
